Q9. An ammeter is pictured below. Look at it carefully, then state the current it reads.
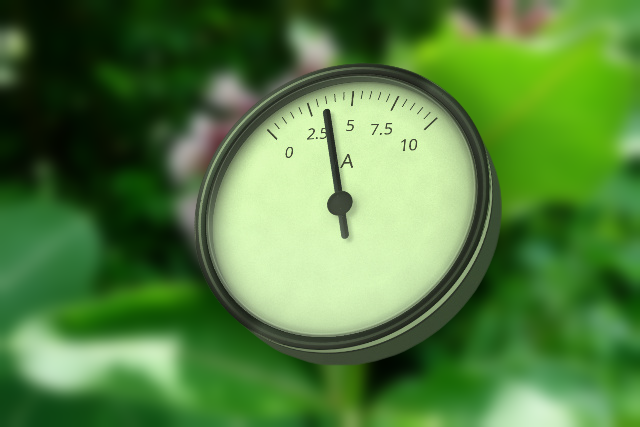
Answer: 3.5 A
